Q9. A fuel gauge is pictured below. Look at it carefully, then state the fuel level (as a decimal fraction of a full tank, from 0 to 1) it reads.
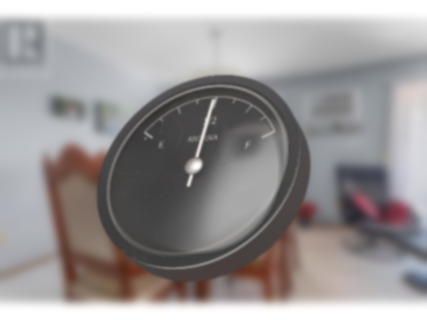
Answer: 0.5
